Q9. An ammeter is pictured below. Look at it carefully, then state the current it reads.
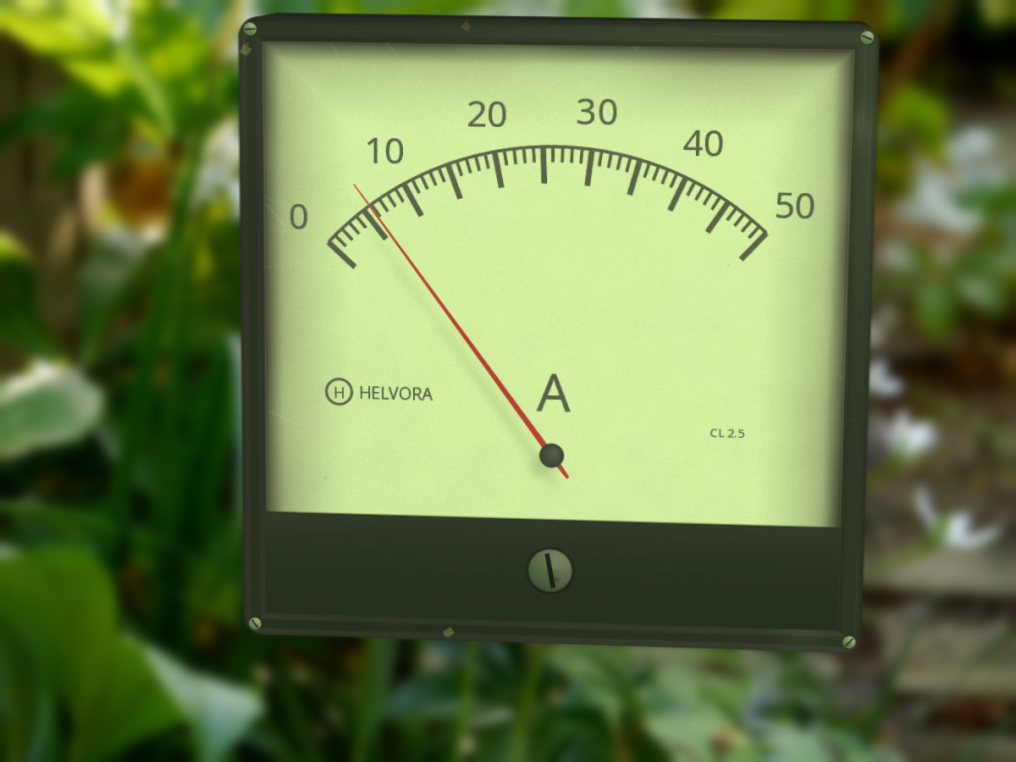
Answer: 6 A
